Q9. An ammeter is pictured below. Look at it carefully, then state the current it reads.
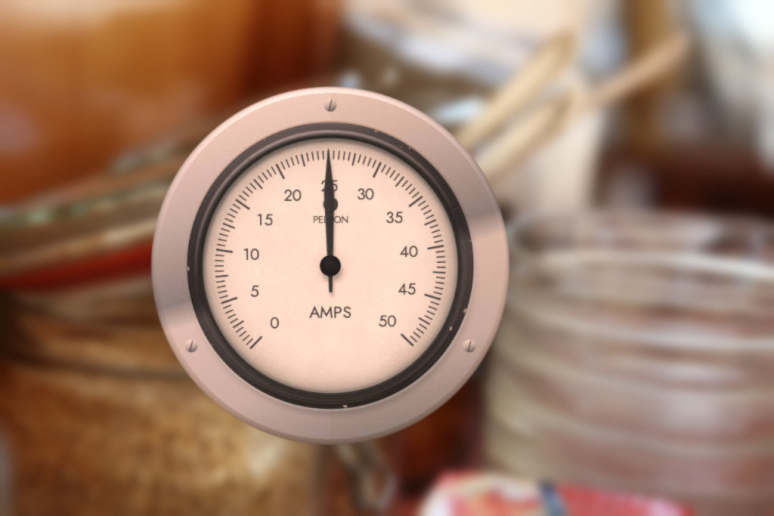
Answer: 25 A
